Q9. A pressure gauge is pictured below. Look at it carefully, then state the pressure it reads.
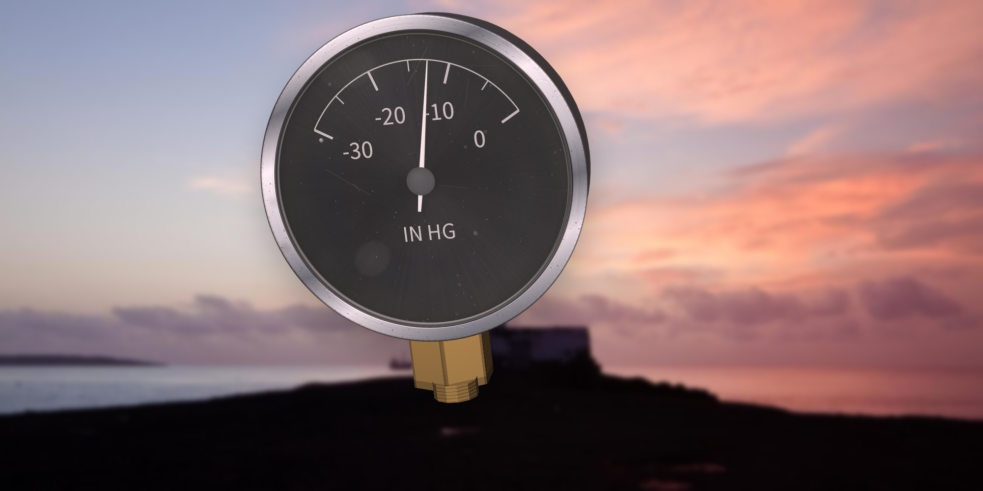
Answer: -12.5 inHg
